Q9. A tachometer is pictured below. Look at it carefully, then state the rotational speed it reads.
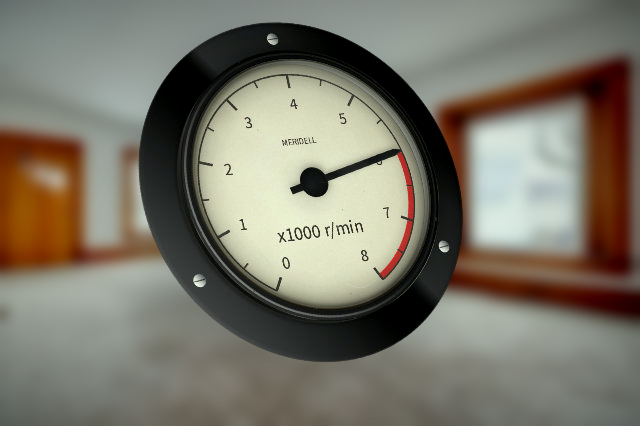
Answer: 6000 rpm
